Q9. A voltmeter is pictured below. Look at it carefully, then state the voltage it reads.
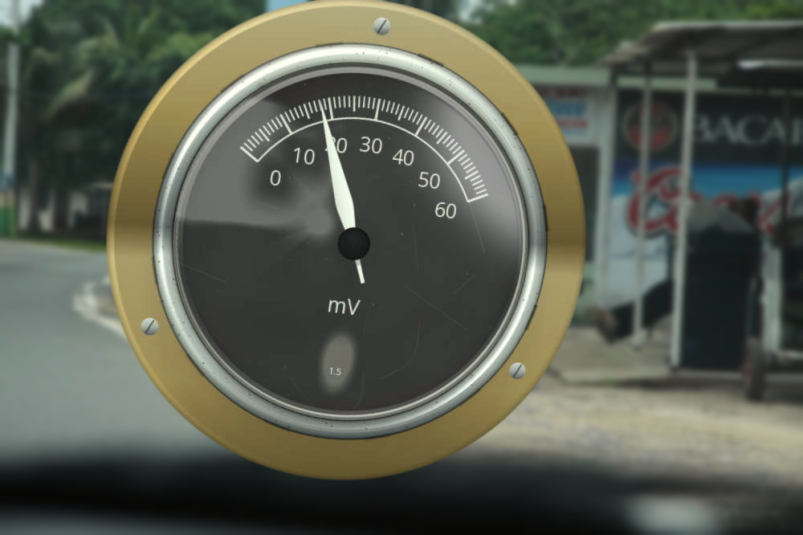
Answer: 18 mV
